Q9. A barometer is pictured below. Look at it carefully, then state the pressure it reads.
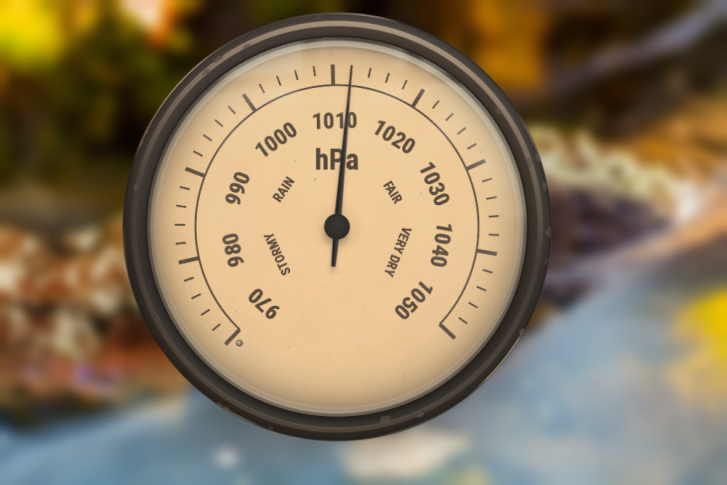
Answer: 1012 hPa
